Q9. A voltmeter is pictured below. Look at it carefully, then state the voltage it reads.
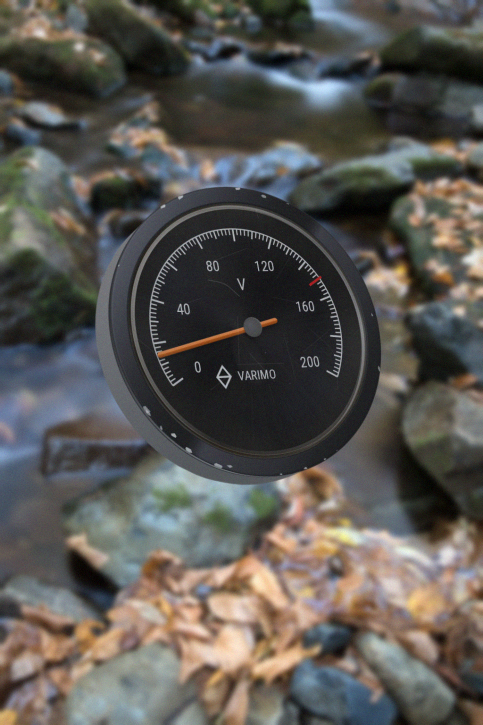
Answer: 14 V
